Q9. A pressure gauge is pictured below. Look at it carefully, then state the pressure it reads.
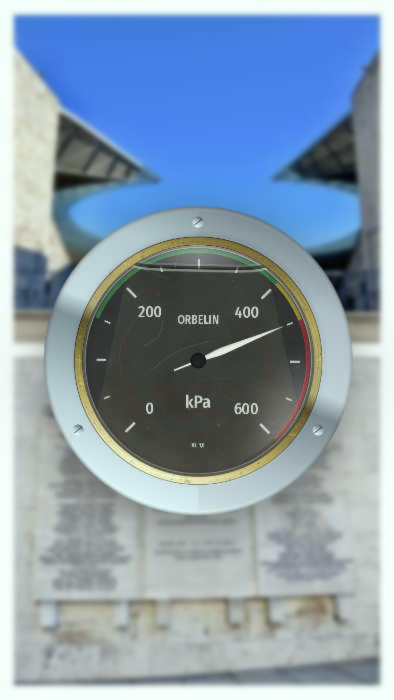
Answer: 450 kPa
